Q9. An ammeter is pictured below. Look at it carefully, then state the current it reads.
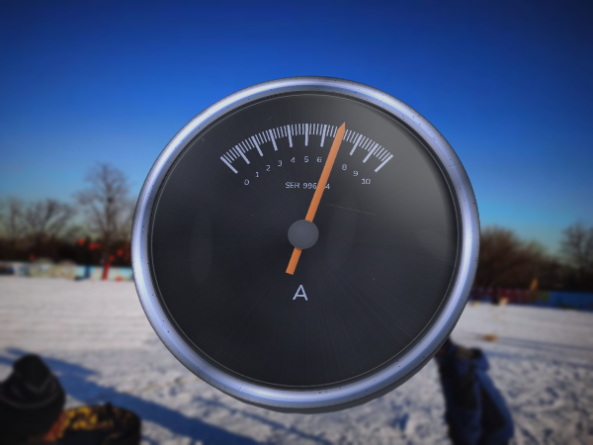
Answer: 7 A
